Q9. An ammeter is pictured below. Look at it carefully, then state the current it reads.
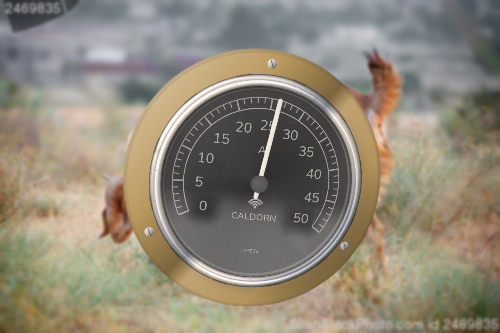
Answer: 26 A
